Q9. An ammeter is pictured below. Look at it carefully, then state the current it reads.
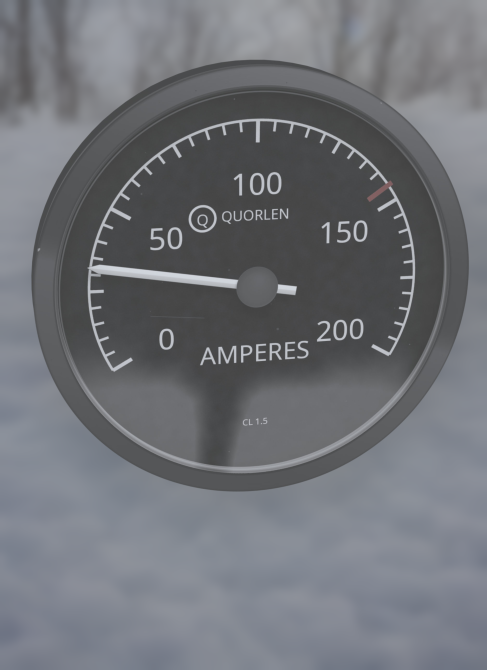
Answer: 32.5 A
